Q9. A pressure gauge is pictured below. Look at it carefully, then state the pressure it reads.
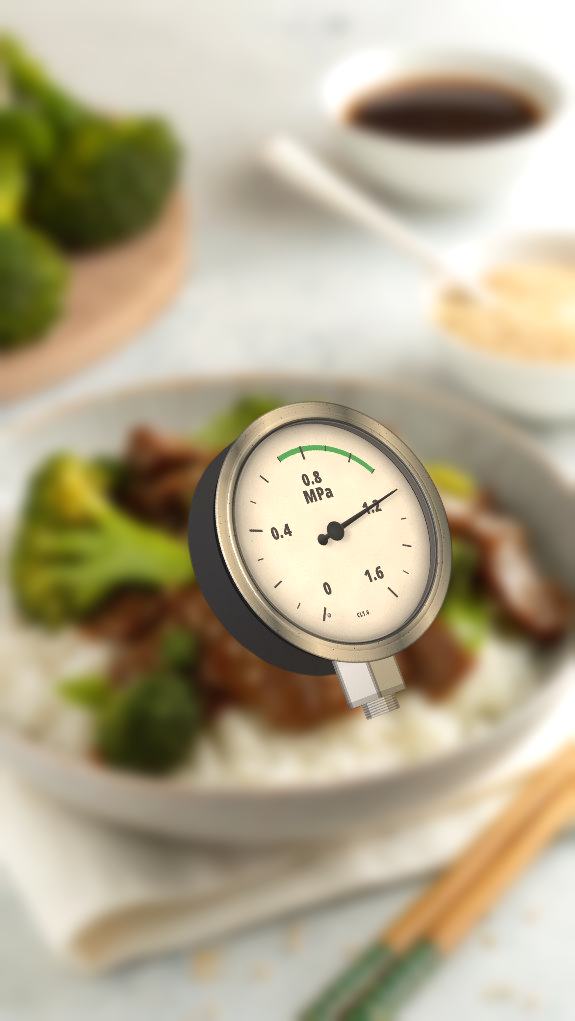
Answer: 1.2 MPa
